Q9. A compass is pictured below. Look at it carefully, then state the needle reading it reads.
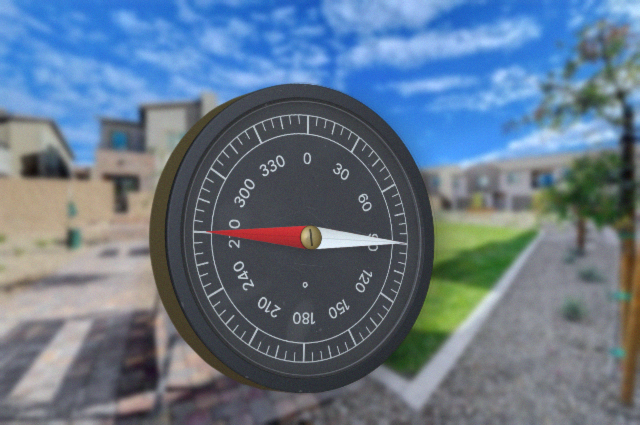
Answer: 270 °
